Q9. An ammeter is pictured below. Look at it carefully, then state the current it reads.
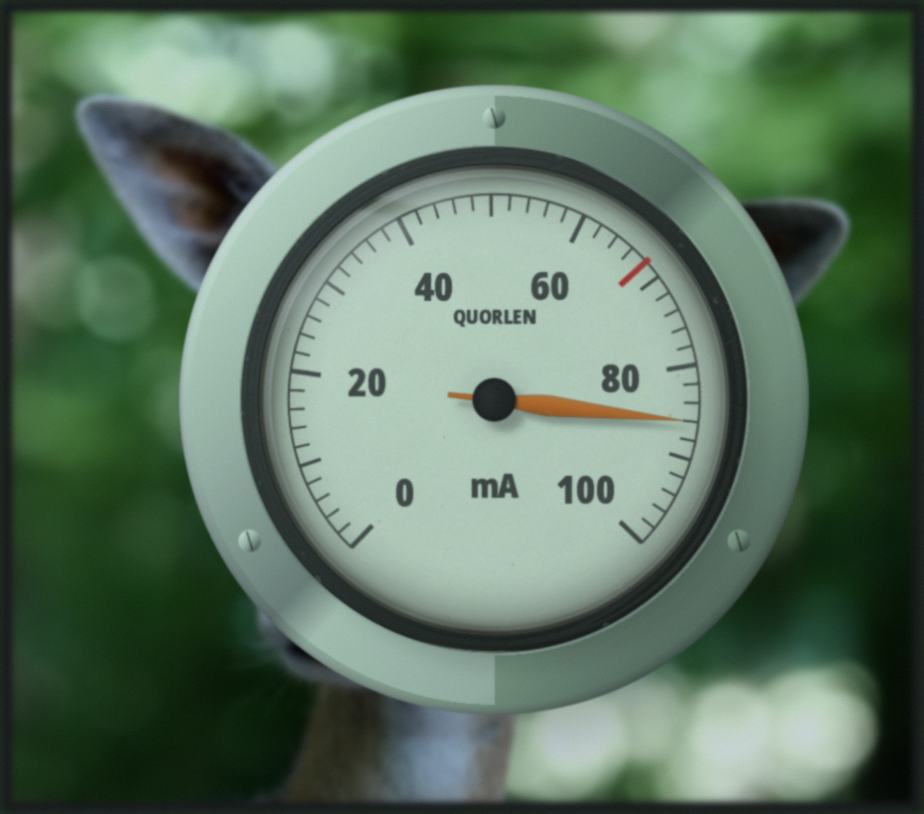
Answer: 86 mA
